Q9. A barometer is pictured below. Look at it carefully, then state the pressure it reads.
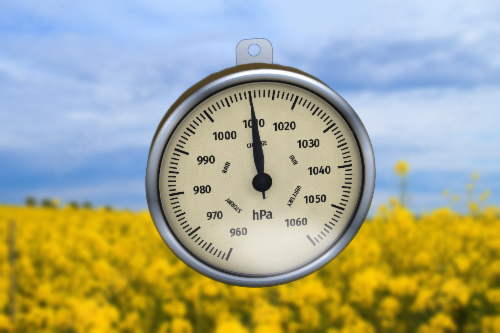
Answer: 1010 hPa
